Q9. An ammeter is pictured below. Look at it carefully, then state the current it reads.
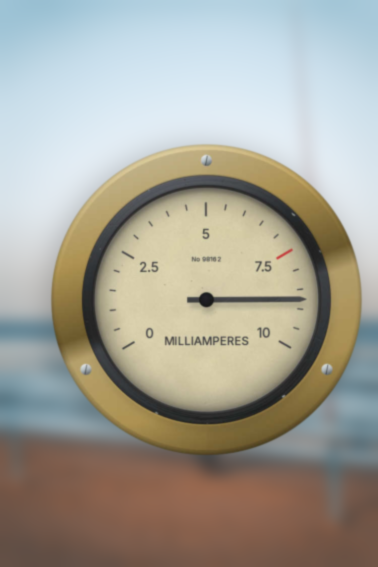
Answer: 8.75 mA
